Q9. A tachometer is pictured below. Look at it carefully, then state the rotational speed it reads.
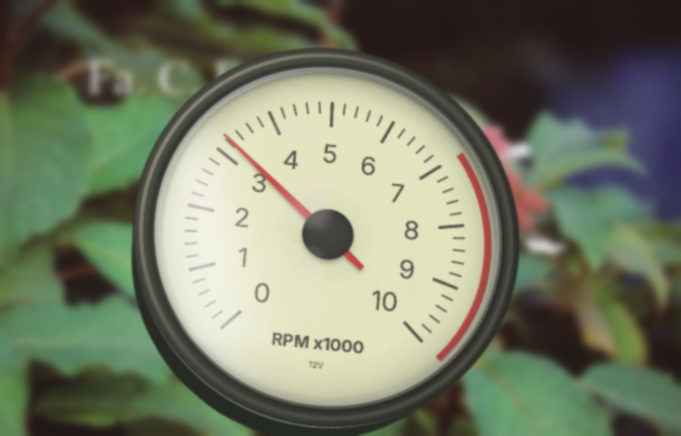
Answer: 3200 rpm
